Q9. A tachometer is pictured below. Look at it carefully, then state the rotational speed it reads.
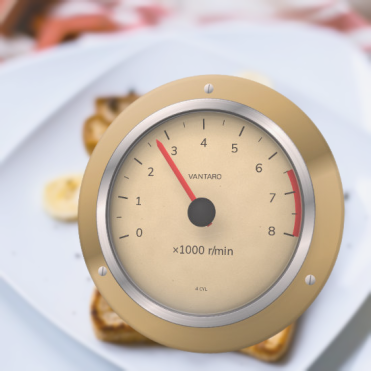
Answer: 2750 rpm
